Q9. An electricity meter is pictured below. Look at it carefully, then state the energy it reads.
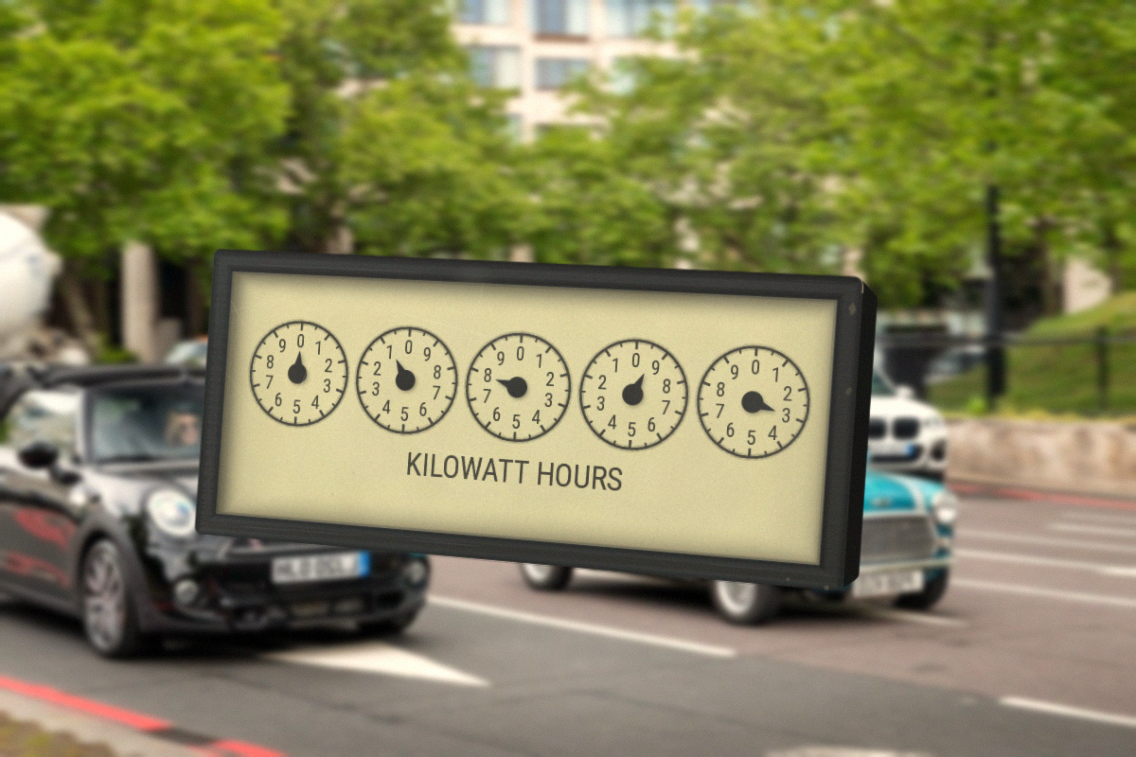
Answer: 793 kWh
